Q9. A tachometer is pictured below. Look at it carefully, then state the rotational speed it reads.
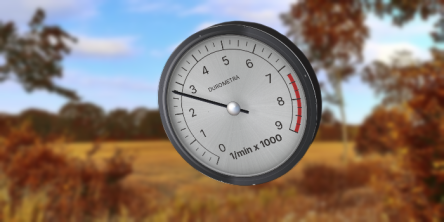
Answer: 2750 rpm
